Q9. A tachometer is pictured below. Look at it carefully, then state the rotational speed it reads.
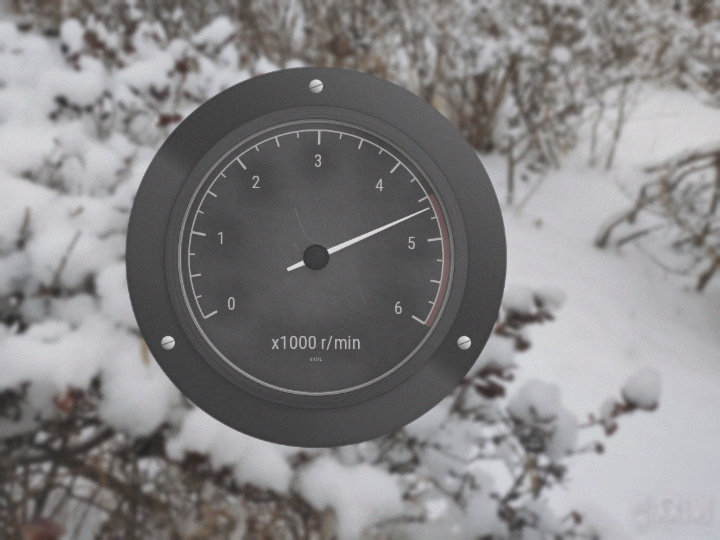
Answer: 4625 rpm
